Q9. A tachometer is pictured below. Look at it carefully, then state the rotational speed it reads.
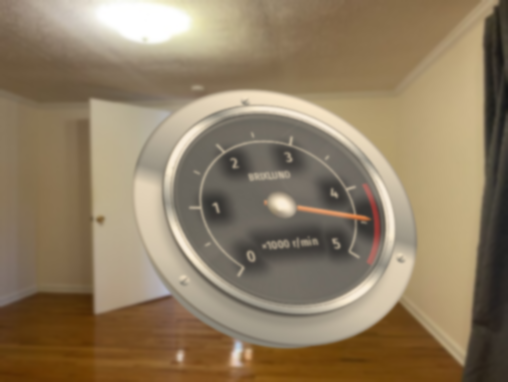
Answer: 4500 rpm
